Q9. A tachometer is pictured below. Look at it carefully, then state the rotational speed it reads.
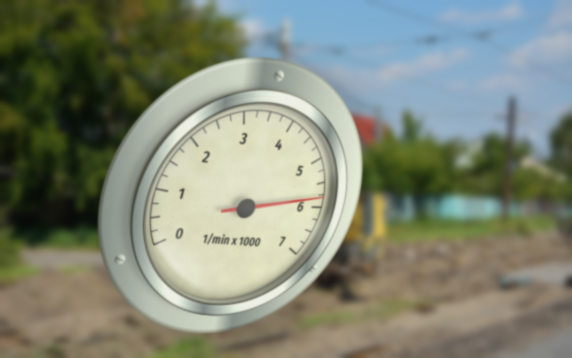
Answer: 5750 rpm
